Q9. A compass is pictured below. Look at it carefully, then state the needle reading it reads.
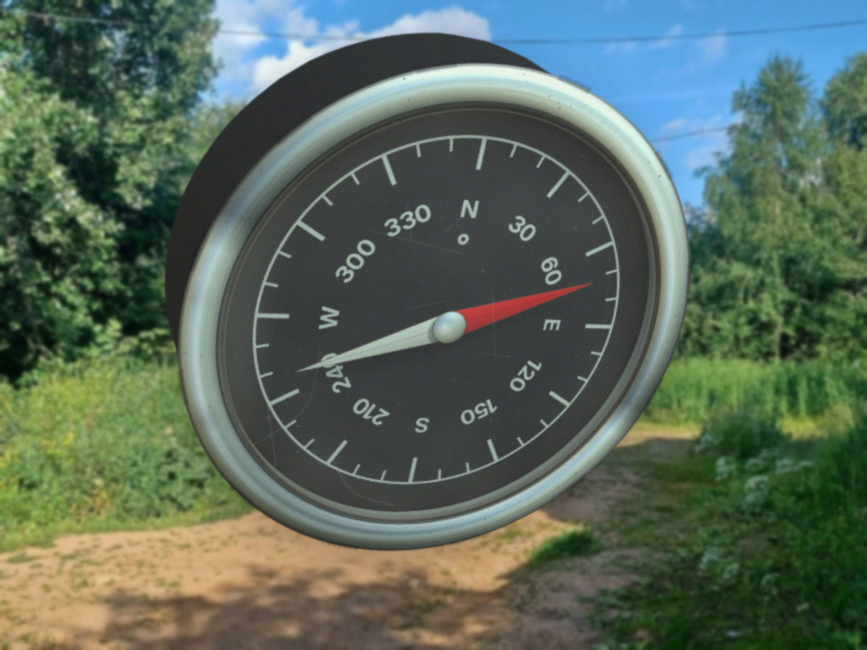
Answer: 70 °
